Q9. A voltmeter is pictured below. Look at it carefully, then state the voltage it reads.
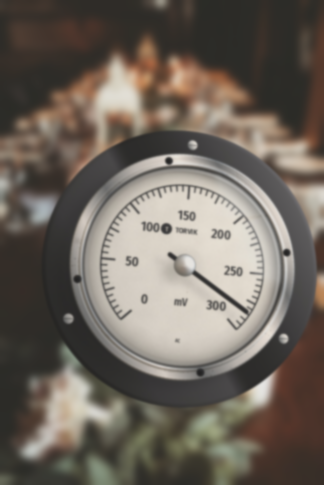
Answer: 285 mV
